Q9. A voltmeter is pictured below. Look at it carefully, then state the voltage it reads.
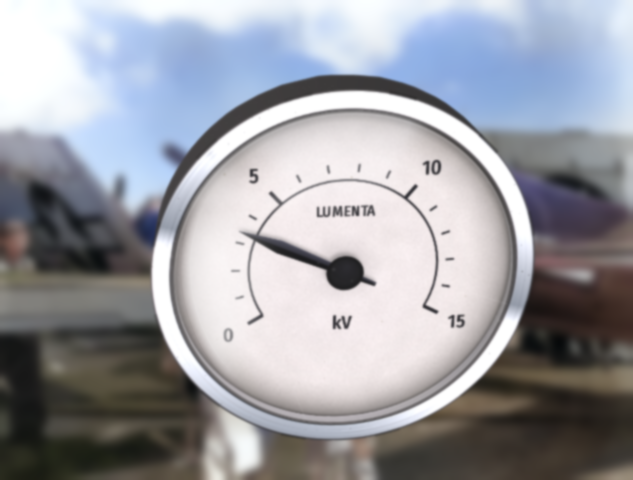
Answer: 3.5 kV
